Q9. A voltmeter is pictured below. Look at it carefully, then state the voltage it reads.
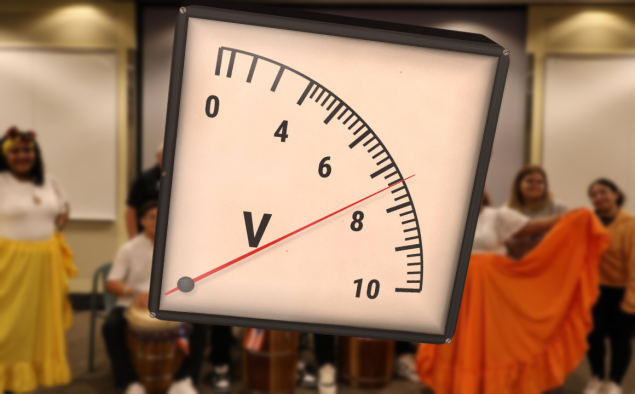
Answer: 7.4 V
